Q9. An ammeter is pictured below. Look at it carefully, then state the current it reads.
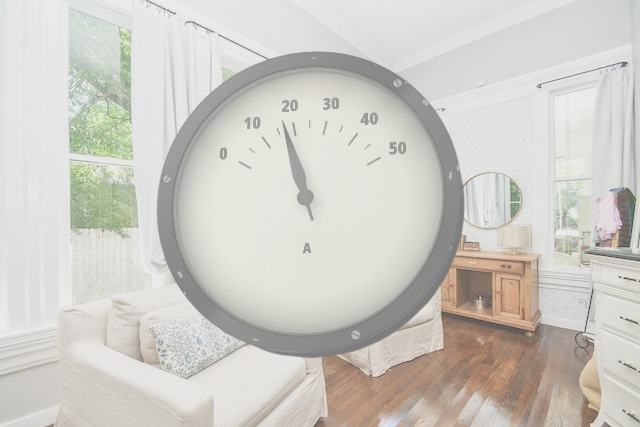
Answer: 17.5 A
